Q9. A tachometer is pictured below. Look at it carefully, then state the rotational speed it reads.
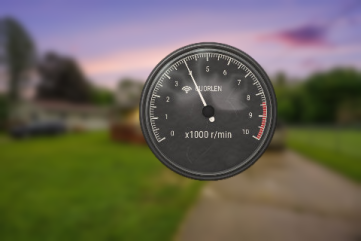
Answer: 4000 rpm
